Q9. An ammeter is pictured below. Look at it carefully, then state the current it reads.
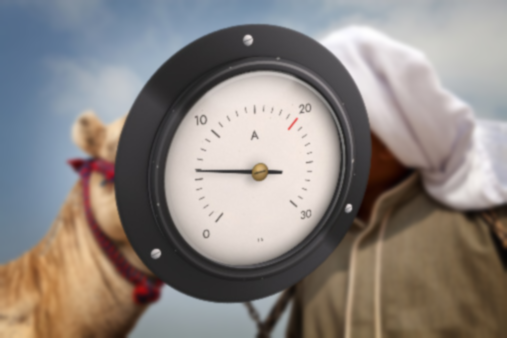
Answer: 6 A
